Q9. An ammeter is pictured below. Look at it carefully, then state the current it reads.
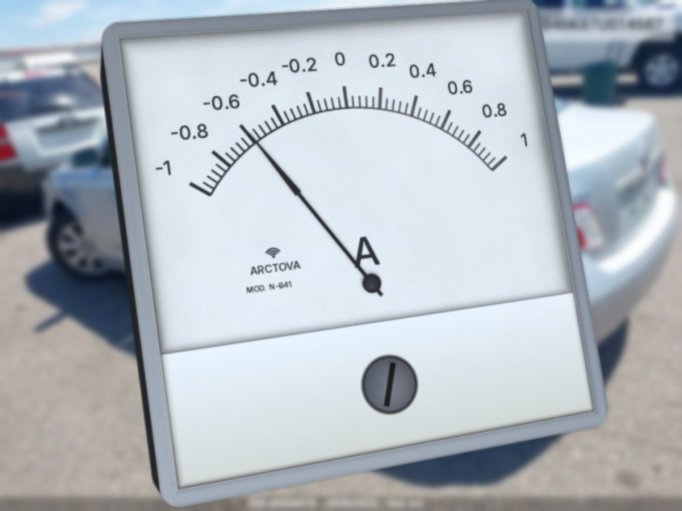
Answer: -0.6 A
